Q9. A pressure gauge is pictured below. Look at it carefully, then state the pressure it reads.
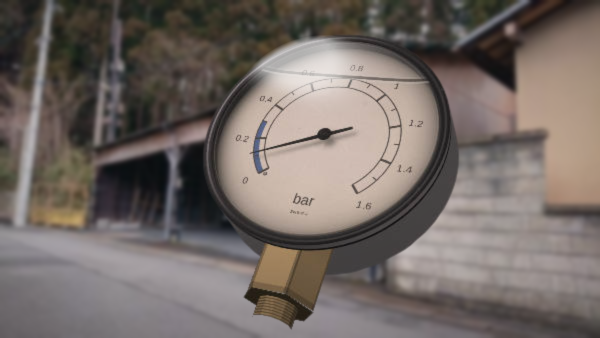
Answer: 0.1 bar
